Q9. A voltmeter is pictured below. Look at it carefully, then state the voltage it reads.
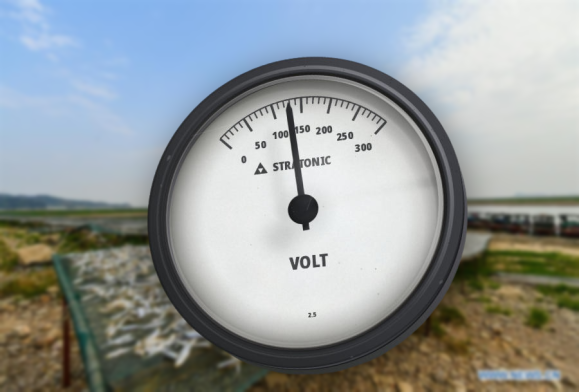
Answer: 130 V
